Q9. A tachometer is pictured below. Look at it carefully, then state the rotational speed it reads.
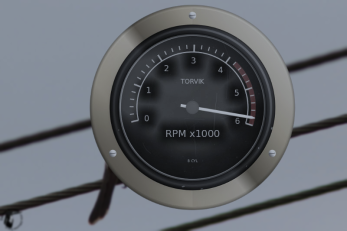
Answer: 5800 rpm
